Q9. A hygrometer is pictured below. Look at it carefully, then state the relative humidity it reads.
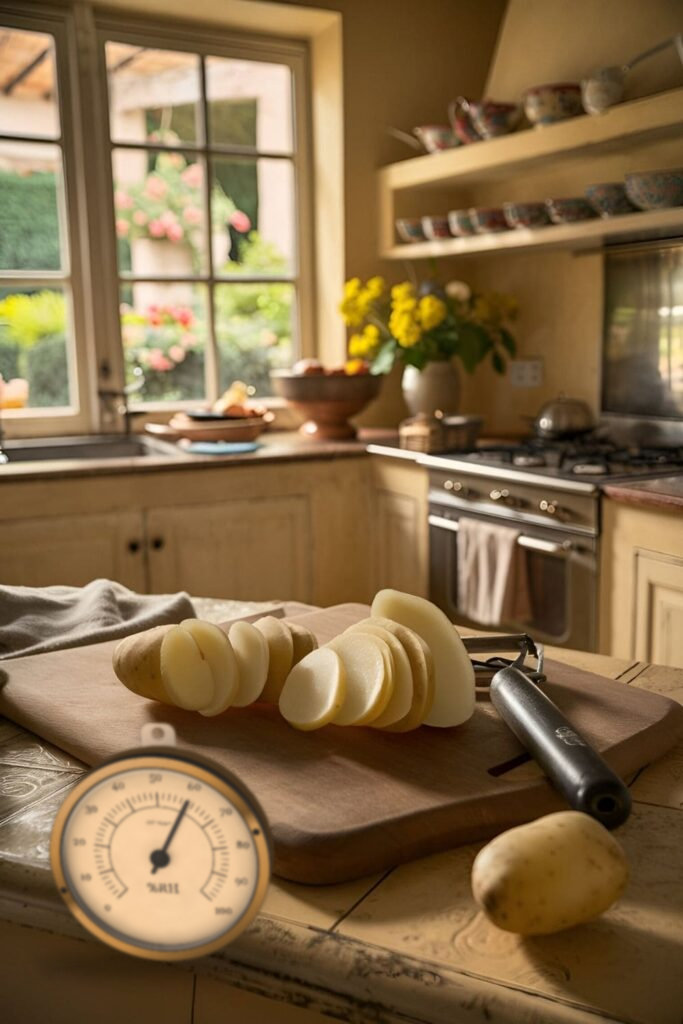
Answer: 60 %
